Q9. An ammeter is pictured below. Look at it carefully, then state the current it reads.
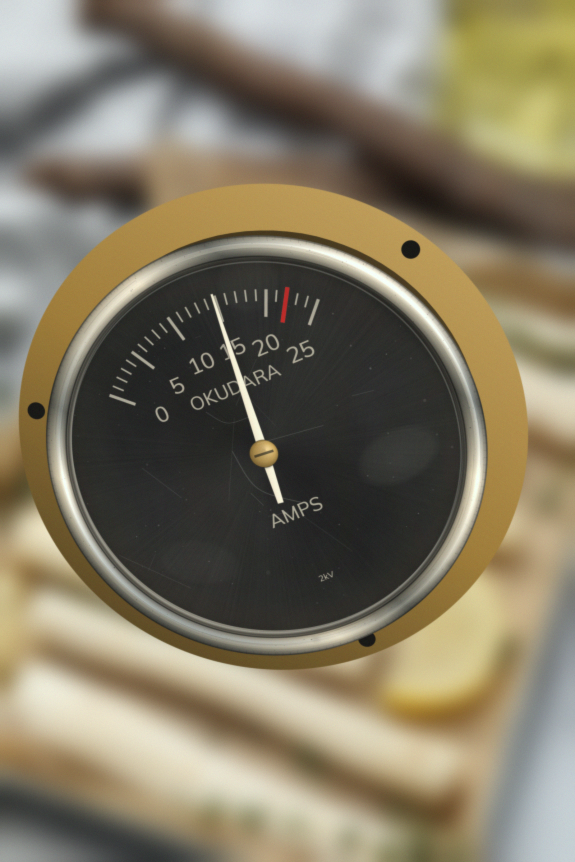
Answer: 15 A
